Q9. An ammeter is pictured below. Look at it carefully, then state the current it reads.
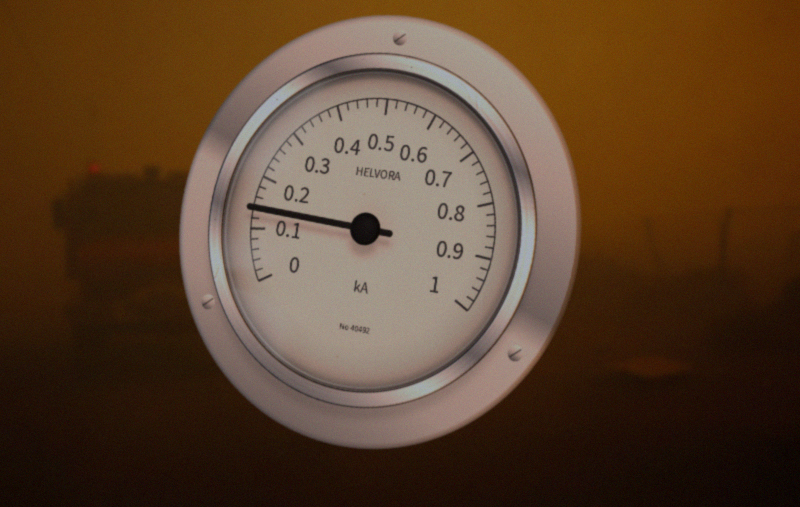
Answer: 0.14 kA
